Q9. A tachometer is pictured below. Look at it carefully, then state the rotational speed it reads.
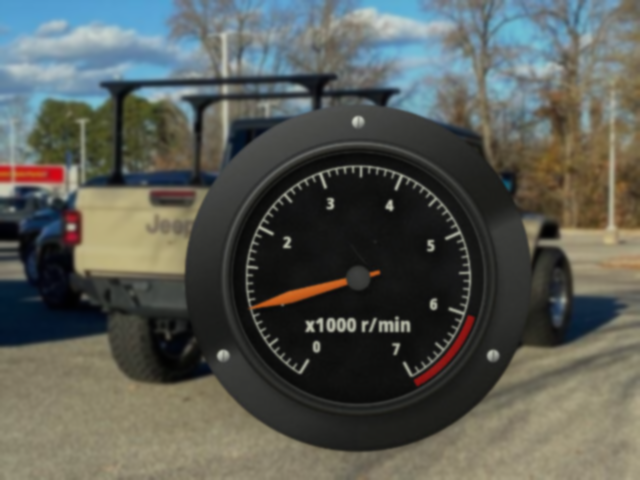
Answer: 1000 rpm
